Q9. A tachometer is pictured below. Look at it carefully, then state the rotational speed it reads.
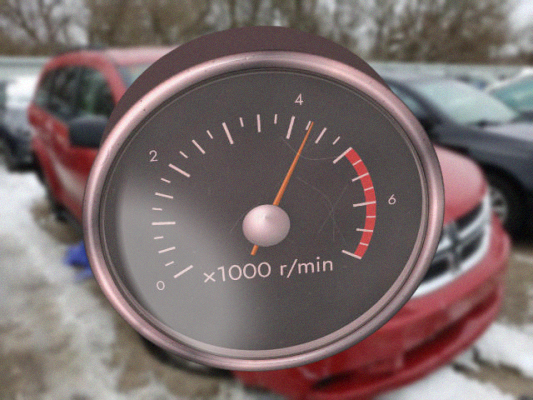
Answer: 4250 rpm
